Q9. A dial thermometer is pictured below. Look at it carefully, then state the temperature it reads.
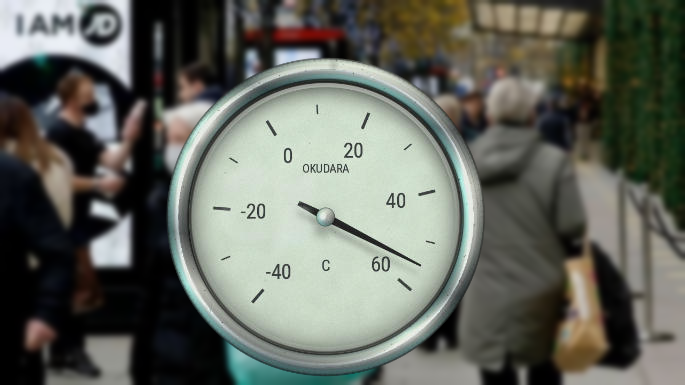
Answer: 55 °C
